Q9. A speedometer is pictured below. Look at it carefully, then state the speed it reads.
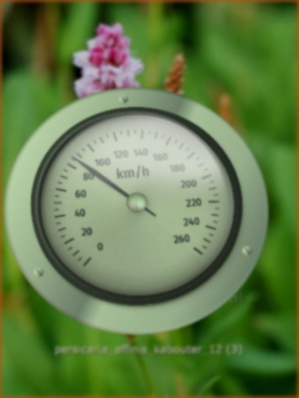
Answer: 85 km/h
